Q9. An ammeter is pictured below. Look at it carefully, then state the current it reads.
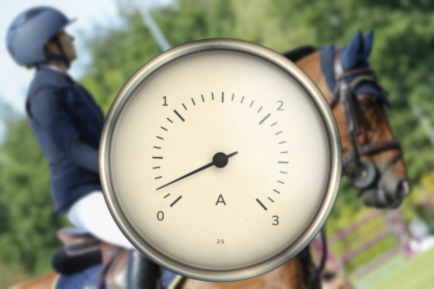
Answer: 0.2 A
